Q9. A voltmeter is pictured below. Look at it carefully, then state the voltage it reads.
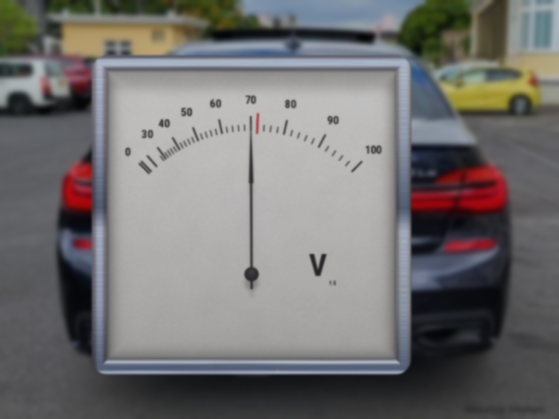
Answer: 70 V
